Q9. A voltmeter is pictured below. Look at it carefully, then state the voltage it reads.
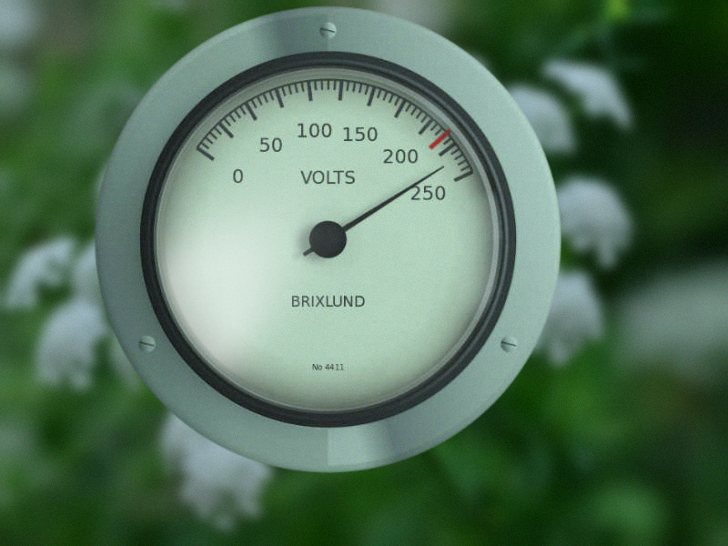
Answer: 235 V
